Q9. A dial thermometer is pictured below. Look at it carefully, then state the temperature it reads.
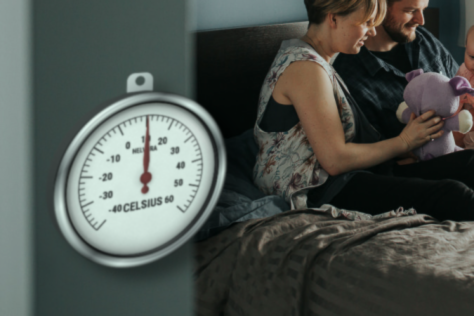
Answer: 10 °C
